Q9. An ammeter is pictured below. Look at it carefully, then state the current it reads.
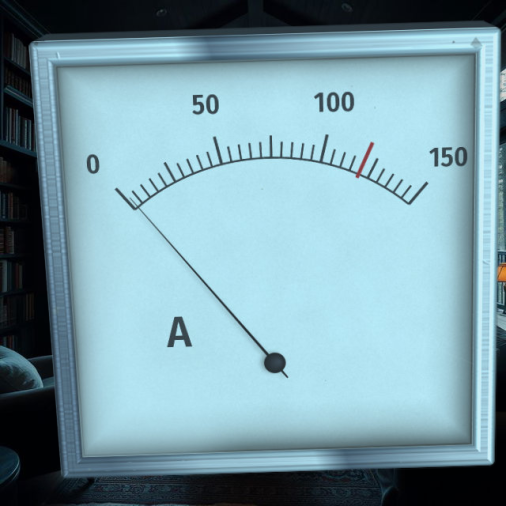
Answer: 2.5 A
